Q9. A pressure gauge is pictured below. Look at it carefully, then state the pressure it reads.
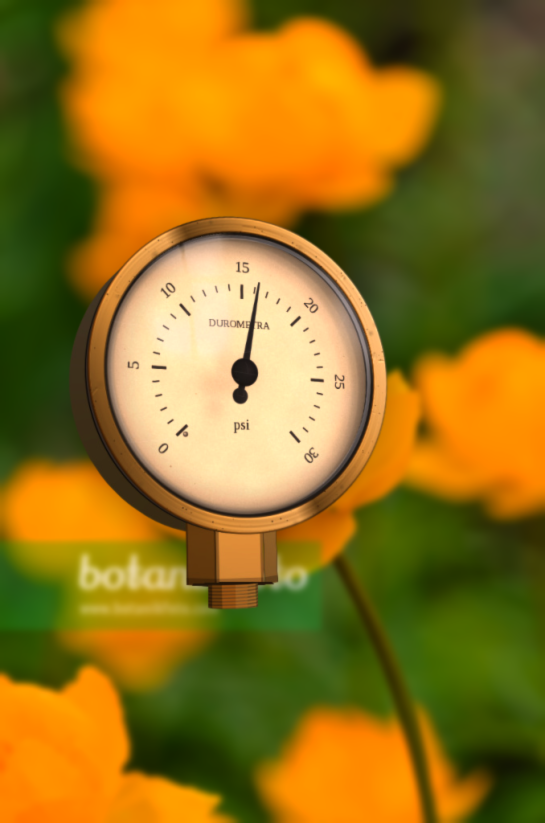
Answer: 16 psi
